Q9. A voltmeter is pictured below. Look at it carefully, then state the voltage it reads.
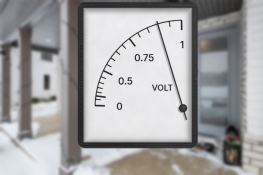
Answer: 0.9 V
